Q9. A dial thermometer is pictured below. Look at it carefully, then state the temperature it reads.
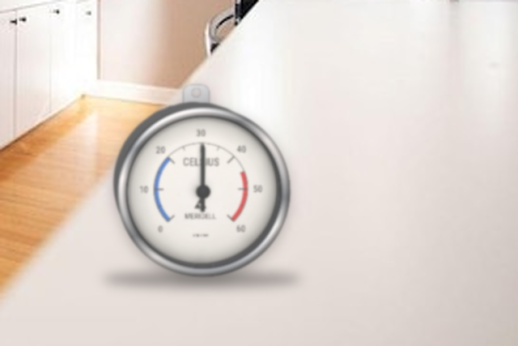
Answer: 30 °C
